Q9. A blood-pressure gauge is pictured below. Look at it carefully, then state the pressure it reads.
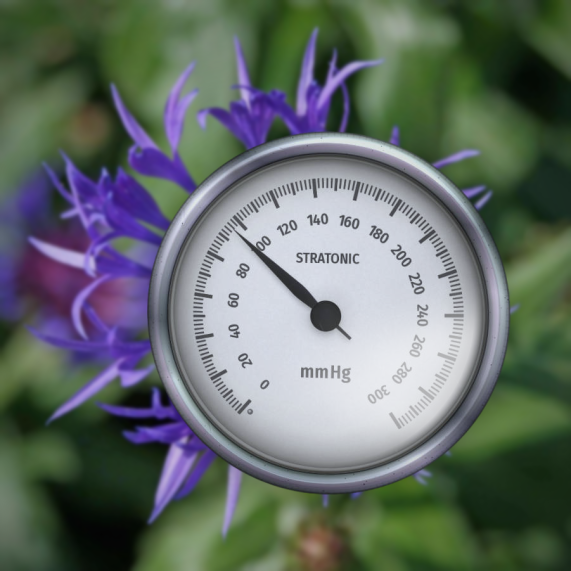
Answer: 96 mmHg
